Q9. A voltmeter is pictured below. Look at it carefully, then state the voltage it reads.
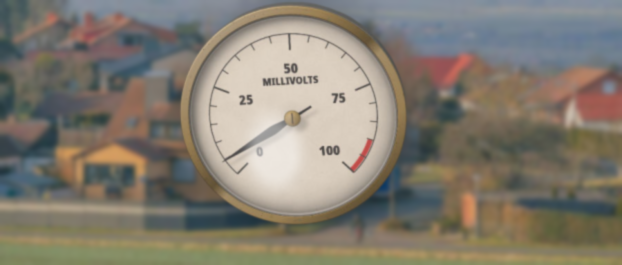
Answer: 5 mV
